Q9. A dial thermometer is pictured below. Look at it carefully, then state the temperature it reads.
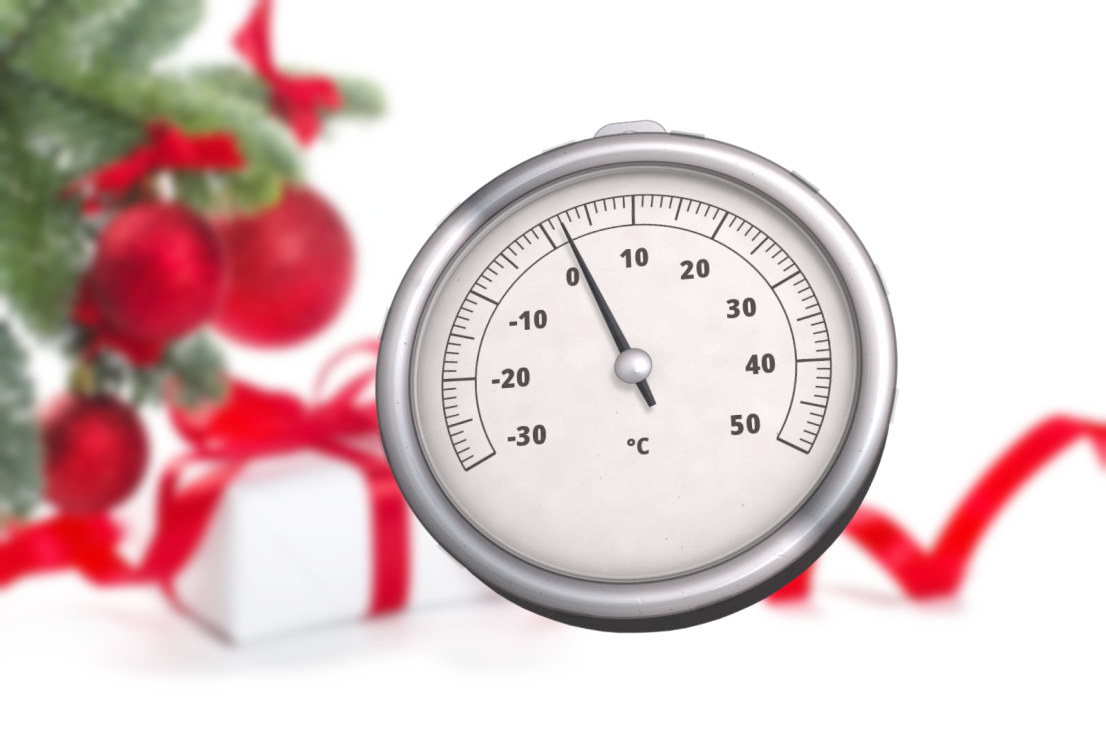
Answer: 2 °C
